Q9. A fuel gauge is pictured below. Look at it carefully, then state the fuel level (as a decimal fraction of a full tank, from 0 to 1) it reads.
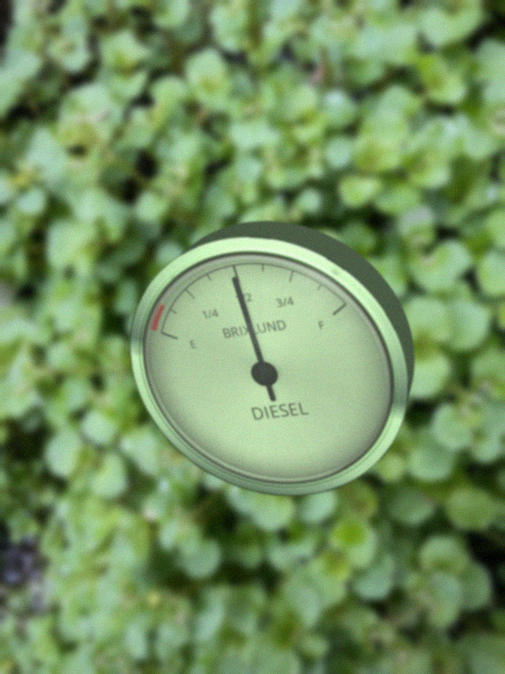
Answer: 0.5
